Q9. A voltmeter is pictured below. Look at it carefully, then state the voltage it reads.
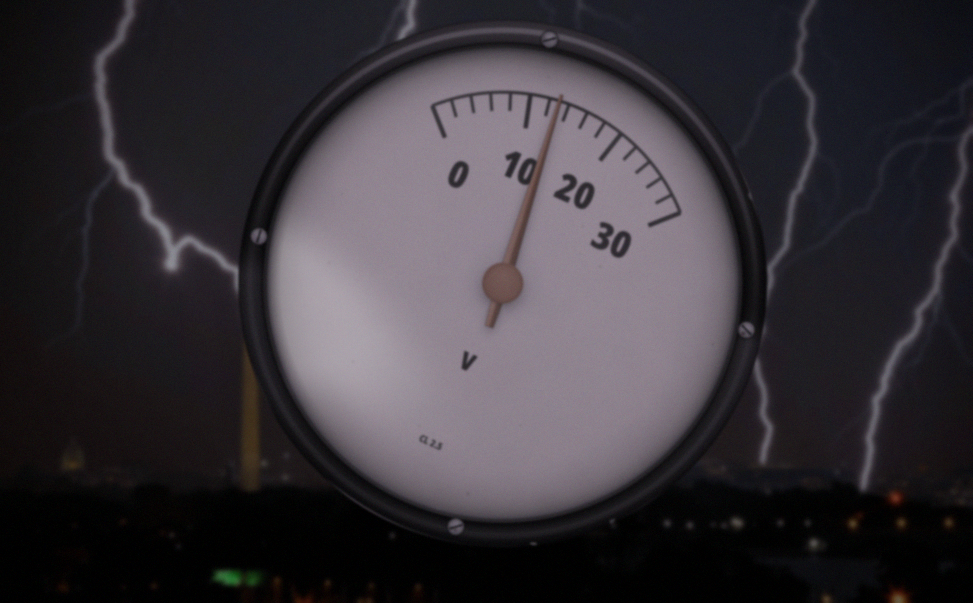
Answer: 13 V
